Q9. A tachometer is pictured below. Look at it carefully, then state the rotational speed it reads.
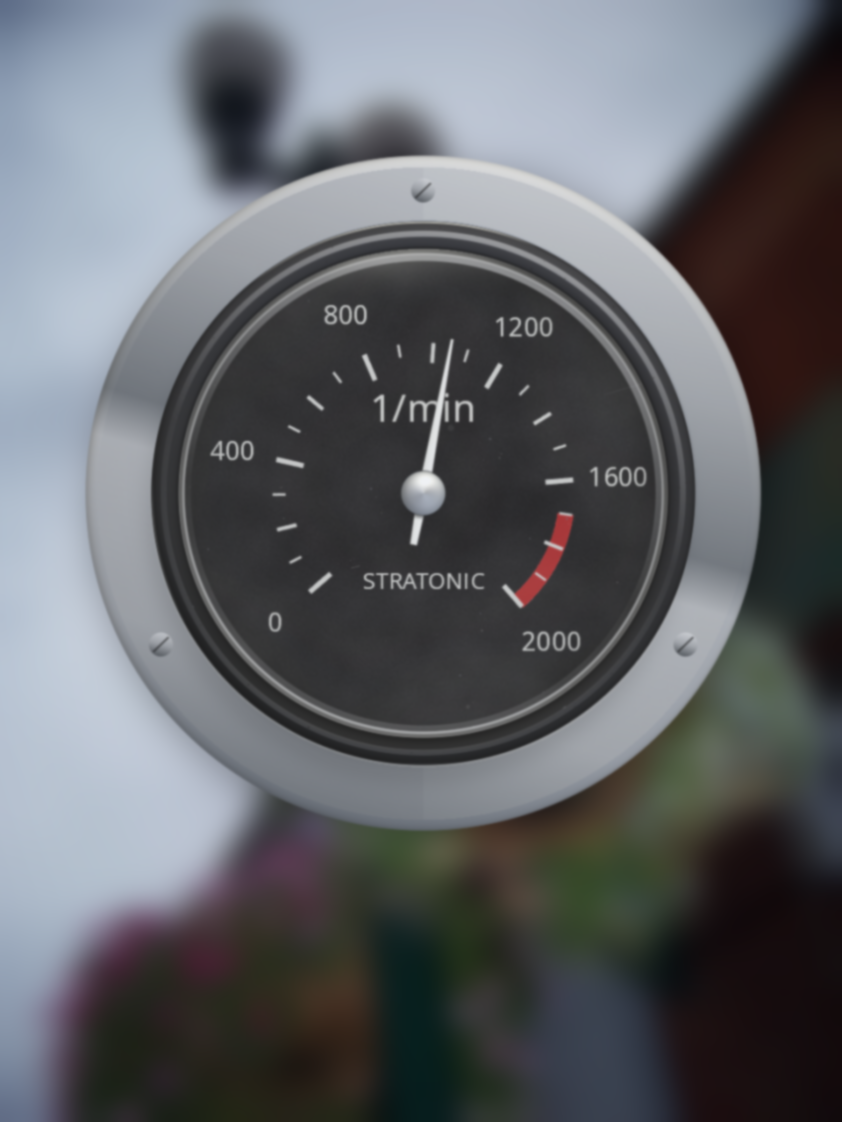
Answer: 1050 rpm
